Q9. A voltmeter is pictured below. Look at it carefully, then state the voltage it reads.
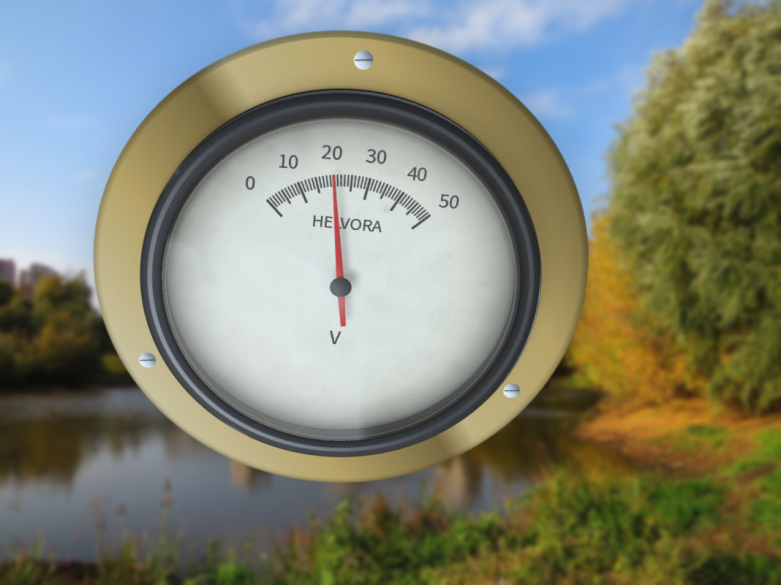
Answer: 20 V
